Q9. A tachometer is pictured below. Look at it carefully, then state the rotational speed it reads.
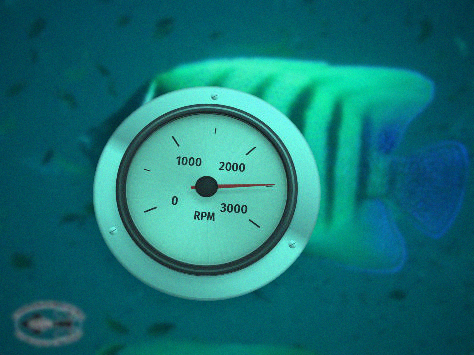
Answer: 2500 rpm
